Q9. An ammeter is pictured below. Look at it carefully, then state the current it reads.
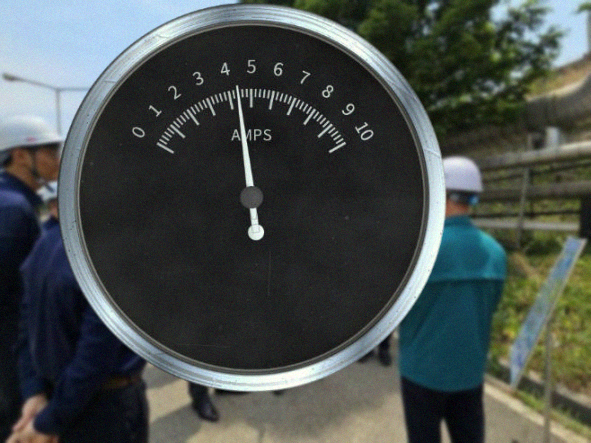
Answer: 4.4 A
